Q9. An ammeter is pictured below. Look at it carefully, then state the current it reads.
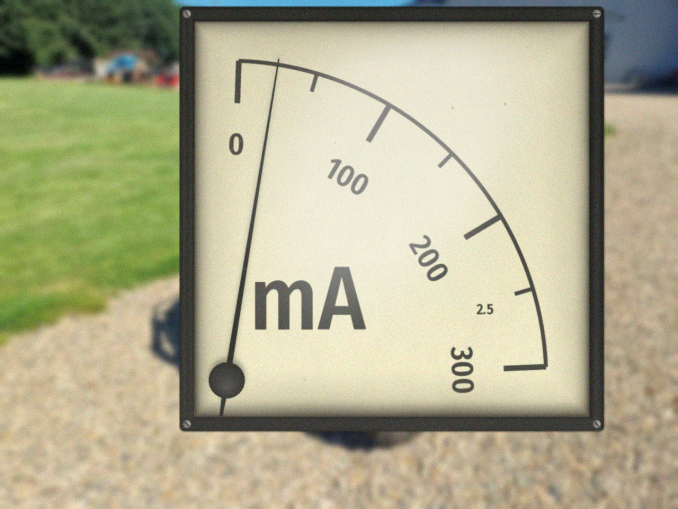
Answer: 25 mA
